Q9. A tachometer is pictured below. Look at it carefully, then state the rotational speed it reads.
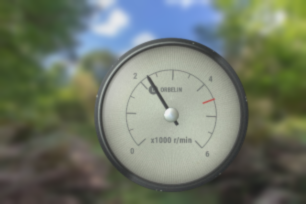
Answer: 2250 rpm
